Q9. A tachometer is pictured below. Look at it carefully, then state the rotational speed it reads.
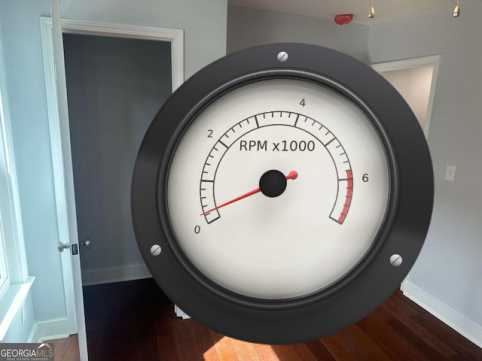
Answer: 200 rpm
